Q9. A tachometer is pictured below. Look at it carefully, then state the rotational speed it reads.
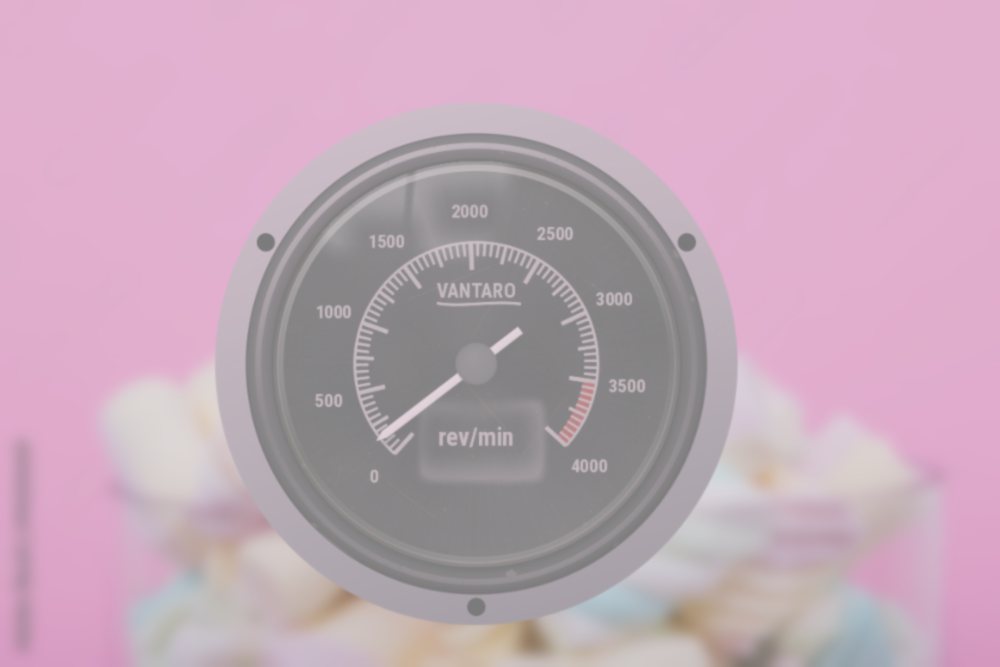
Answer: 150 rpm
